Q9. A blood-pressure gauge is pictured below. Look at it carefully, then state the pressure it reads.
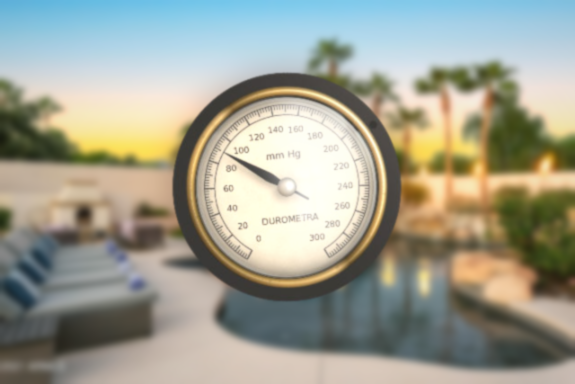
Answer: 90 mmHg
